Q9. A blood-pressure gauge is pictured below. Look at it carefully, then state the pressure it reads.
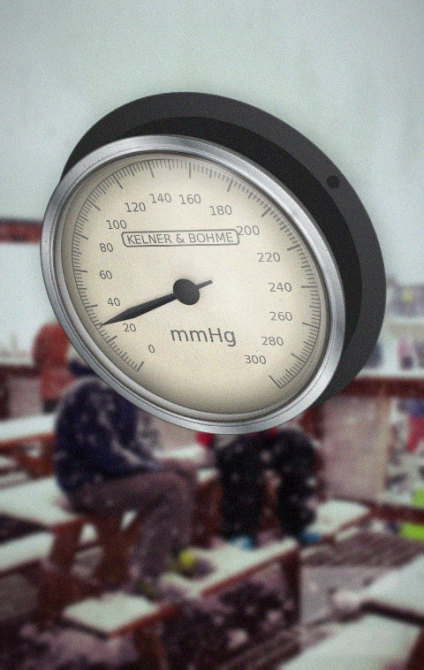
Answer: 30 mmHg
